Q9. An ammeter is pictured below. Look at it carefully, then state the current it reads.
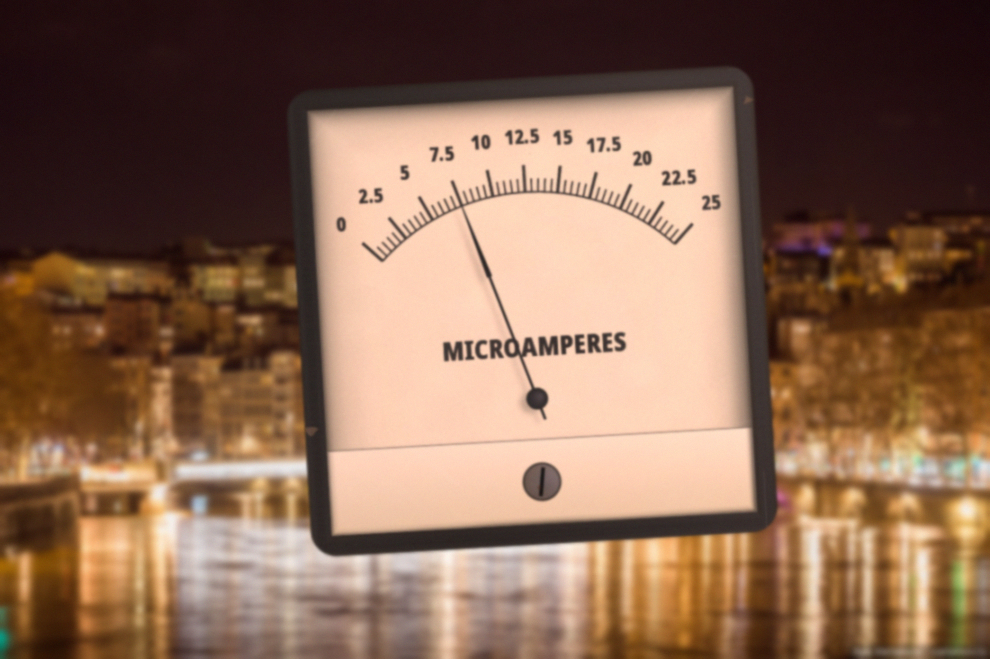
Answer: 7.5 µA
